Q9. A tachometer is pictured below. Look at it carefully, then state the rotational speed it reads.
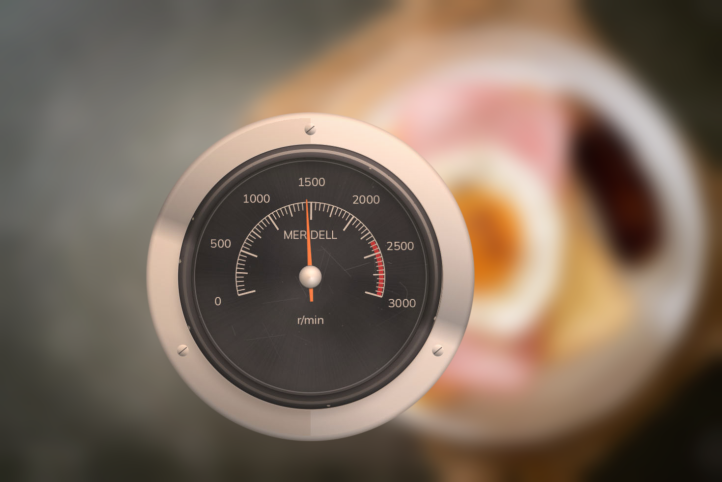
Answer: 1450 rpm
